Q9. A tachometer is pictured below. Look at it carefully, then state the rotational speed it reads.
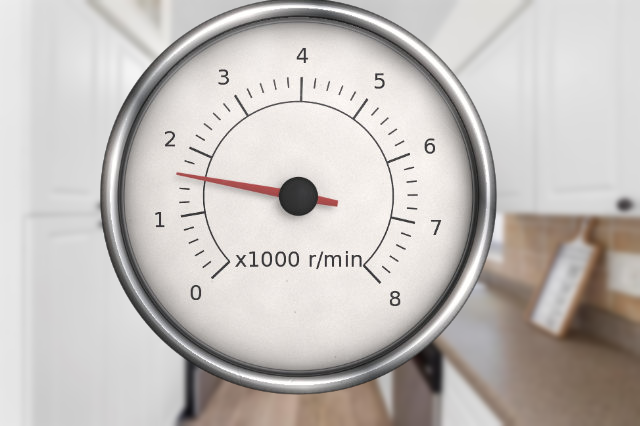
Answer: 1600 rpm
